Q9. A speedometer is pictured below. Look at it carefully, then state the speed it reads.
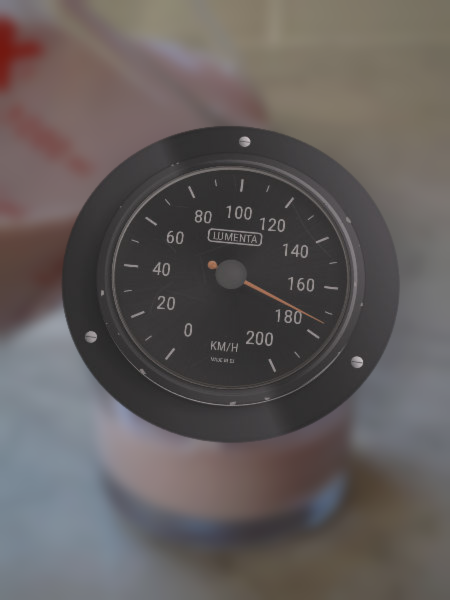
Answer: 175 km/h
